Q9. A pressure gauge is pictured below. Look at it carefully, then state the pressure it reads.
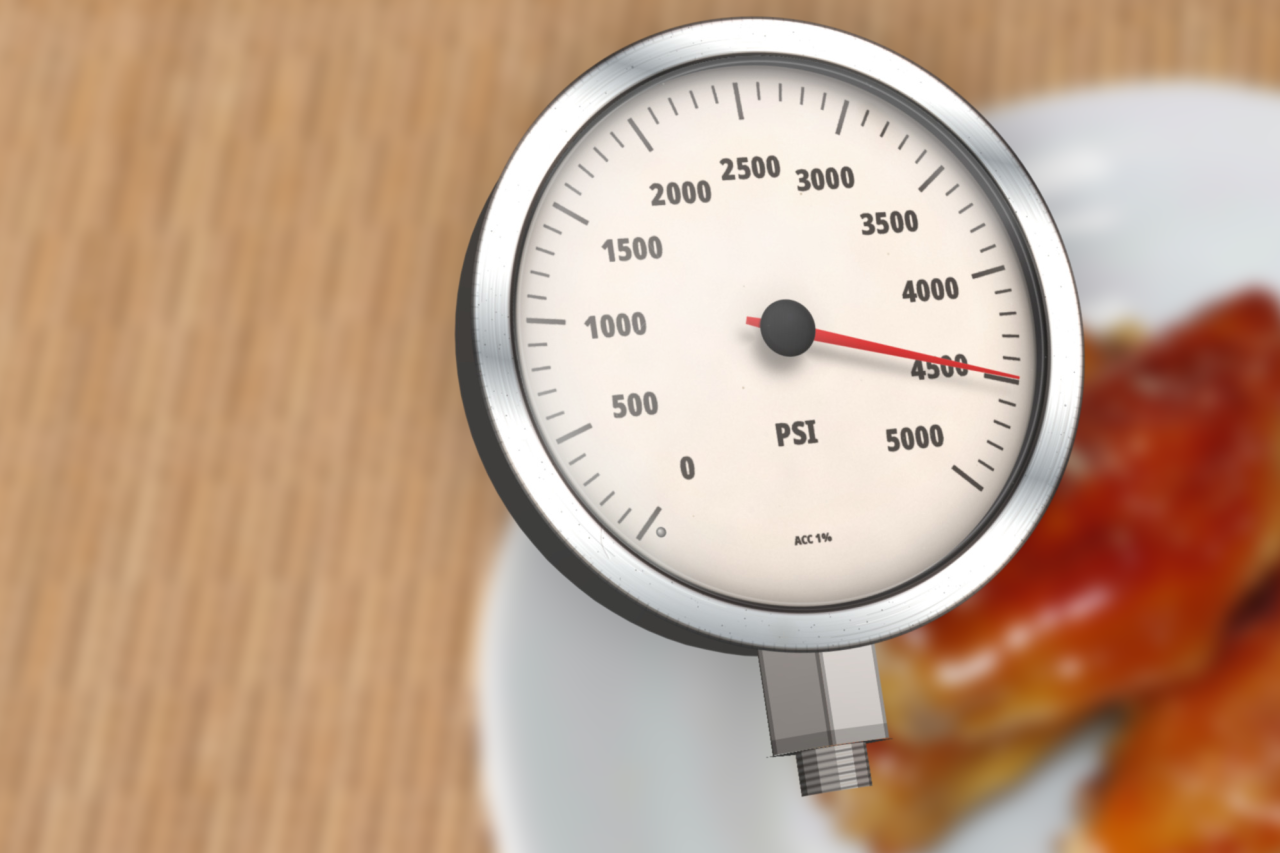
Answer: 4500 psi
